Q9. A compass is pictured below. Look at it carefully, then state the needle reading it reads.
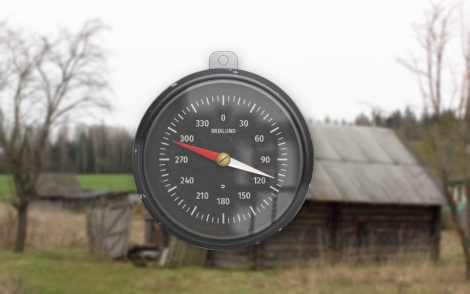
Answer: 290 °
